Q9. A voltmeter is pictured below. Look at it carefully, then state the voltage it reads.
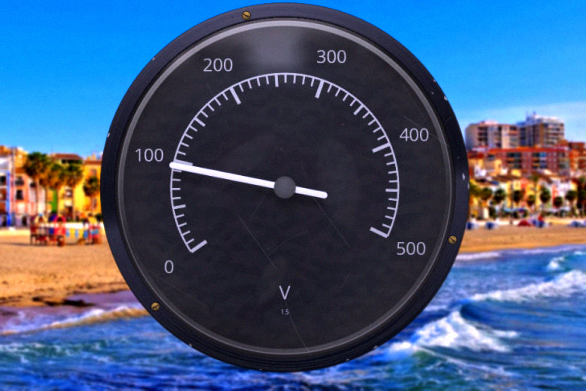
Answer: 95 V
